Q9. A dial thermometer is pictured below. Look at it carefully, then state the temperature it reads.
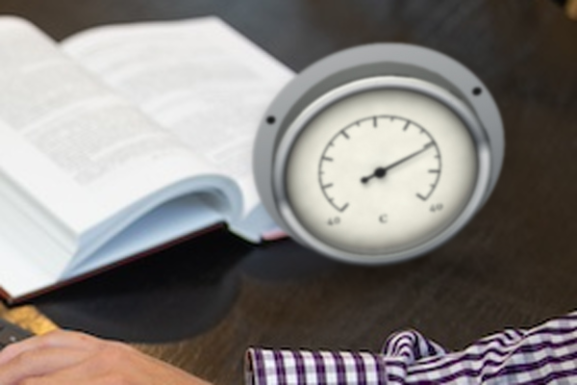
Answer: 20 °C
